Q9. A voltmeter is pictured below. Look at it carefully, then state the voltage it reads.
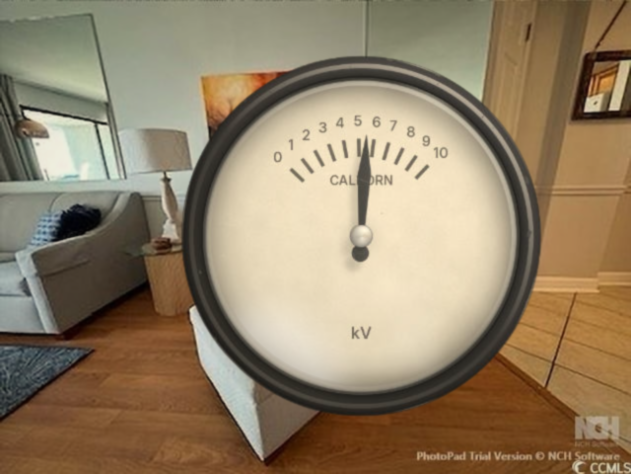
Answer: 5.5 kV
